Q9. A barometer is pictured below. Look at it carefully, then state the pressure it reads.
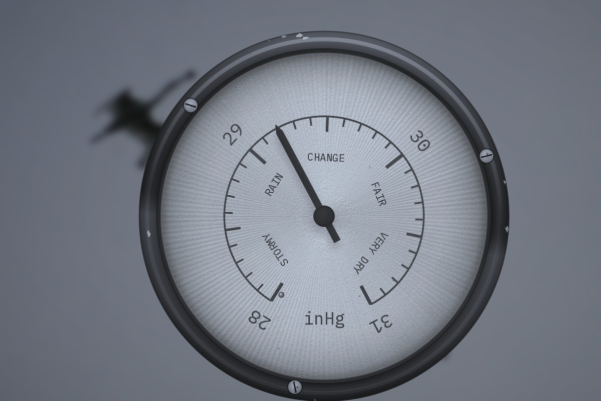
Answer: 29.2 inHg
